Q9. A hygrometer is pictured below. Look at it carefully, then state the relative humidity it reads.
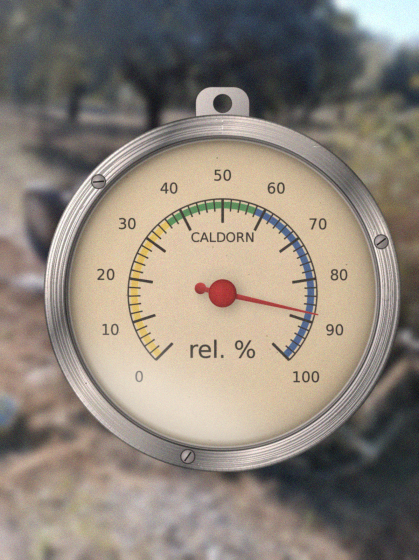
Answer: 88 %
